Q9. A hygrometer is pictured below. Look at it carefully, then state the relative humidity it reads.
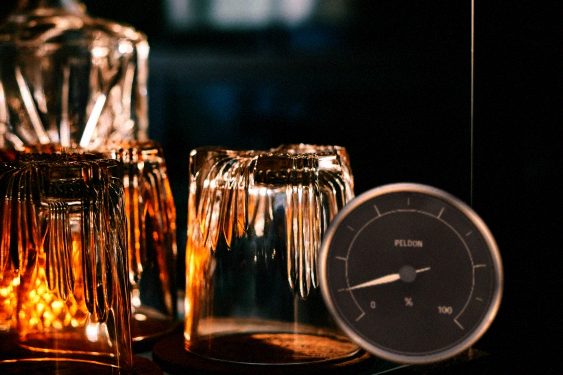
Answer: 10 %
